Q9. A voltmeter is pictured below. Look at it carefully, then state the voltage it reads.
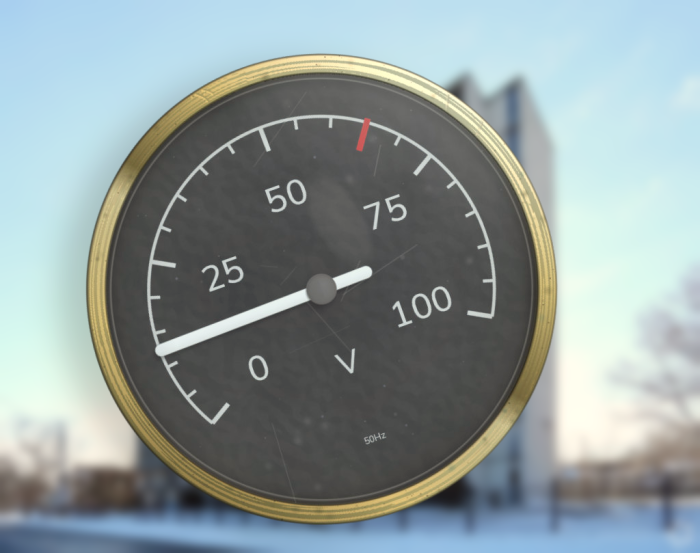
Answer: 12.5 V
